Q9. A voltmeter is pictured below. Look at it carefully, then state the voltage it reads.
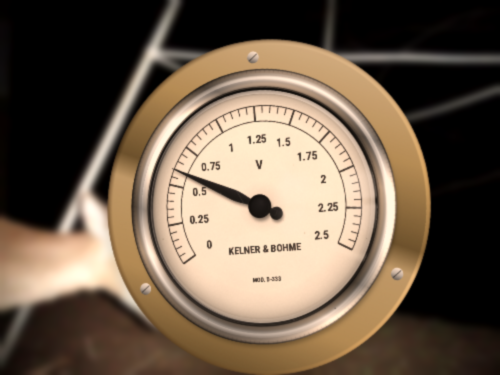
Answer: 0.6 V
